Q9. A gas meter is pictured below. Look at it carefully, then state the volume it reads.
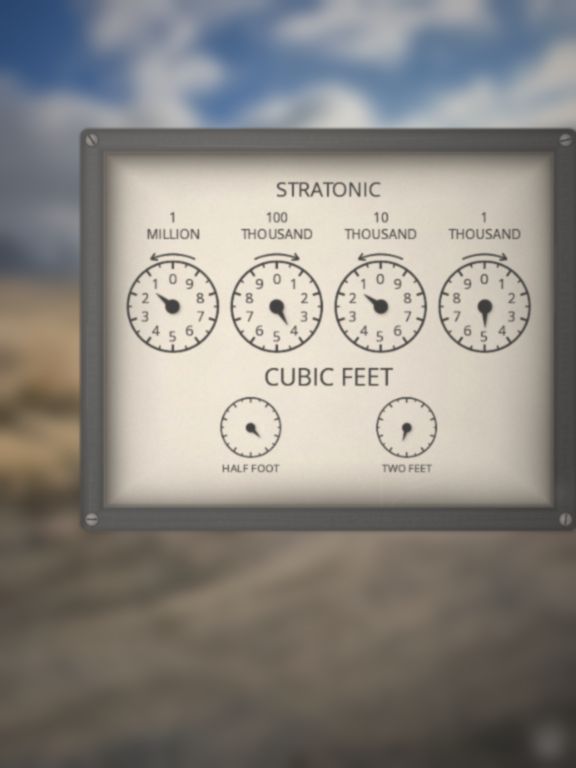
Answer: 141500 ft³
